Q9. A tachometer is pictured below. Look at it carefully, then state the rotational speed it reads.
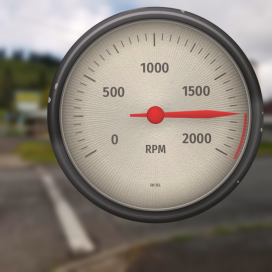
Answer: 1750 rpm
